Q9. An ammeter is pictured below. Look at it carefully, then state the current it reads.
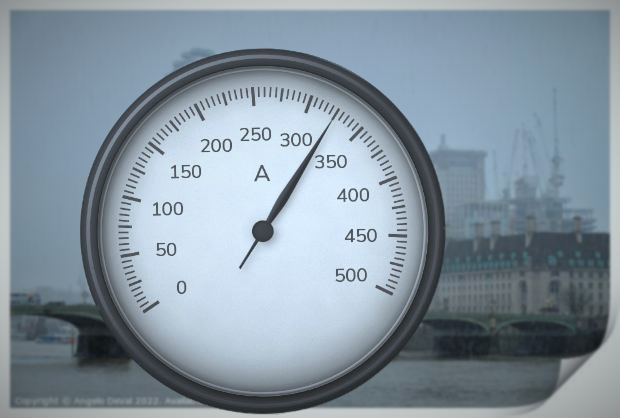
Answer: 325 A
